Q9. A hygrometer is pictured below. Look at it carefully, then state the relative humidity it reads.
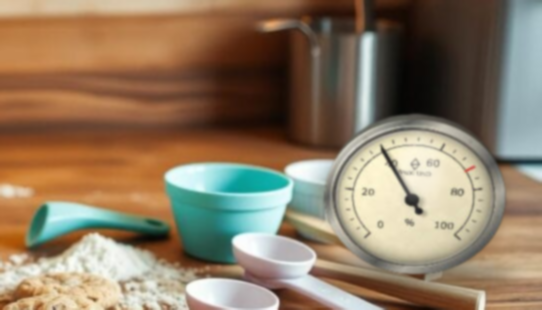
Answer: 40 %
